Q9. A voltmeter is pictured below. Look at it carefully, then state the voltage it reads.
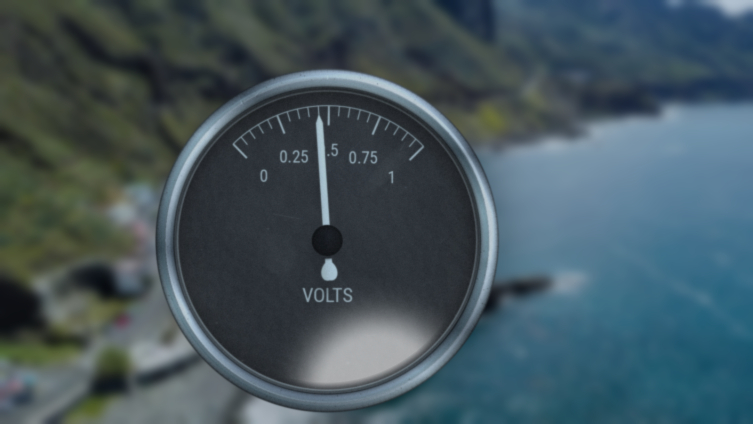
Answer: 0.45 V
